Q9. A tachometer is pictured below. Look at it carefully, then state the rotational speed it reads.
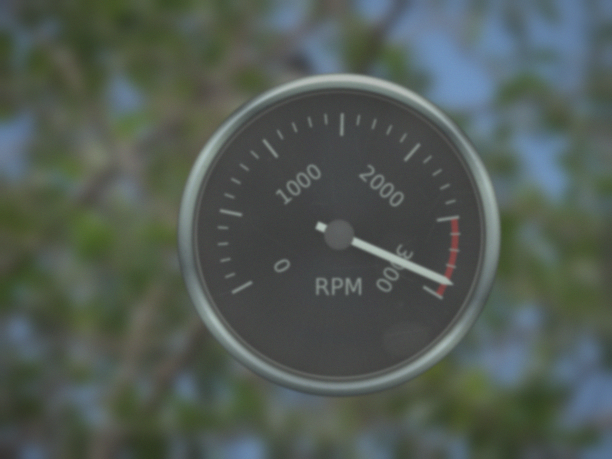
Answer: 2900 rpm
